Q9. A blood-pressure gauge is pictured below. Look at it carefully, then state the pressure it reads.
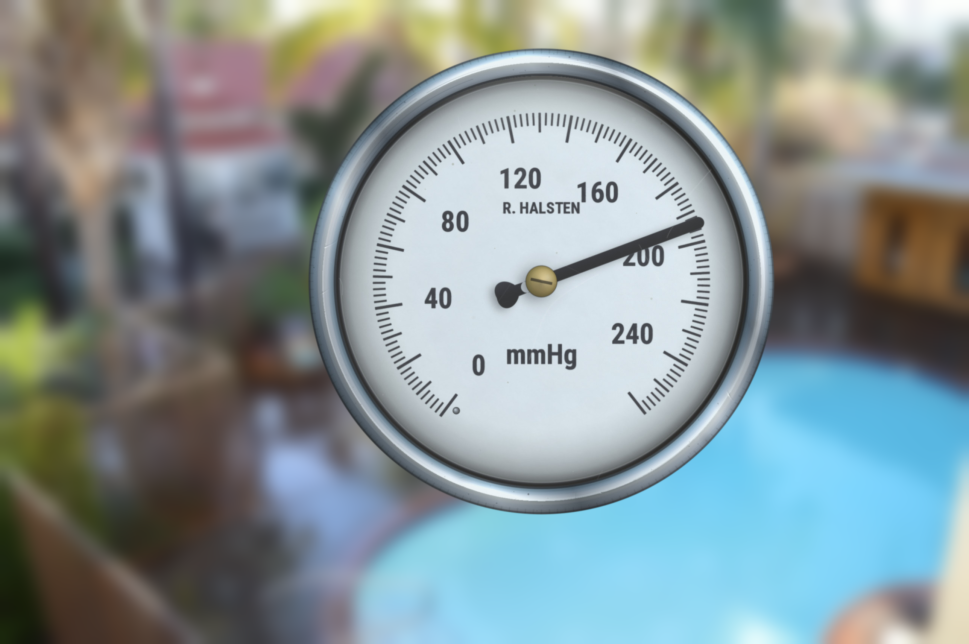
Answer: 194 mmHg
